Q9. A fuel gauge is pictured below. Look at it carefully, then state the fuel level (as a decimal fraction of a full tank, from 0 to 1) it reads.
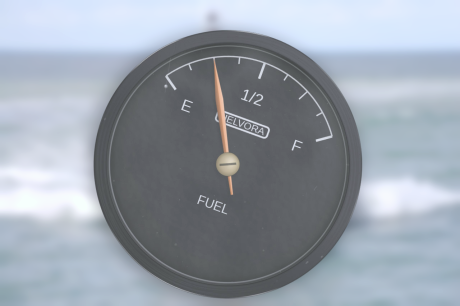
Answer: 0.25
